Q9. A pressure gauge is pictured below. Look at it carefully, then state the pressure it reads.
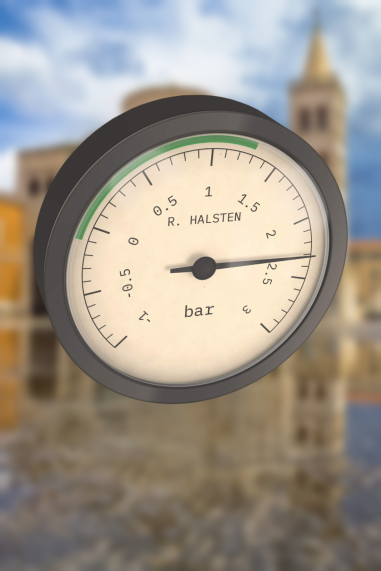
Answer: 2.3 bar
